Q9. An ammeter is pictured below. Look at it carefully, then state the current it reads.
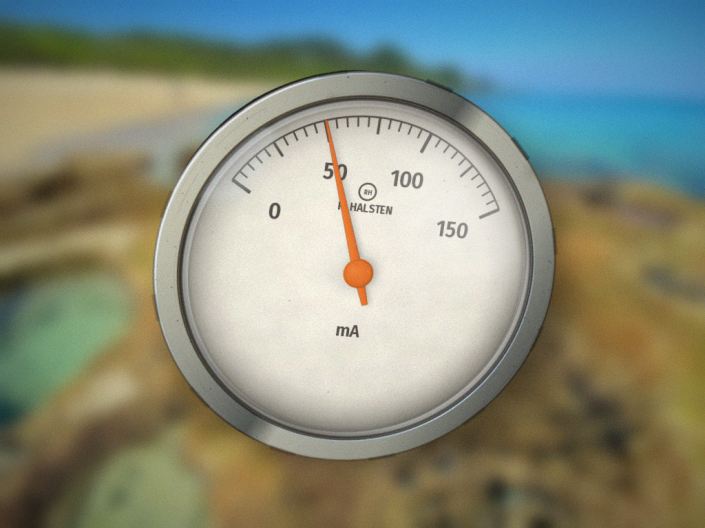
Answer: 50 mA
